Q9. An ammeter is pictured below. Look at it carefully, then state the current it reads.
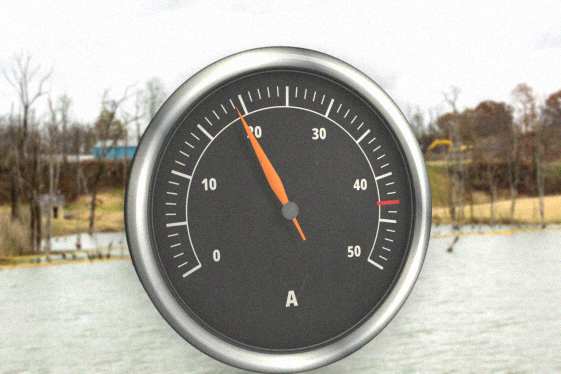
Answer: 19 A
